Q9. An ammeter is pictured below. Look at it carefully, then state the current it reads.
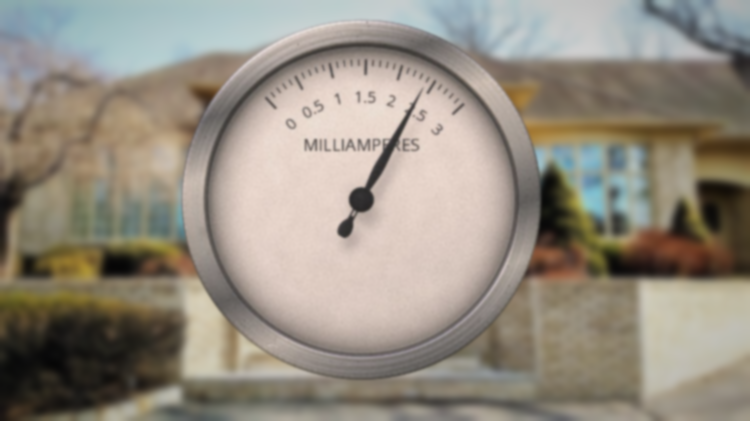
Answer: 2.4 mA
